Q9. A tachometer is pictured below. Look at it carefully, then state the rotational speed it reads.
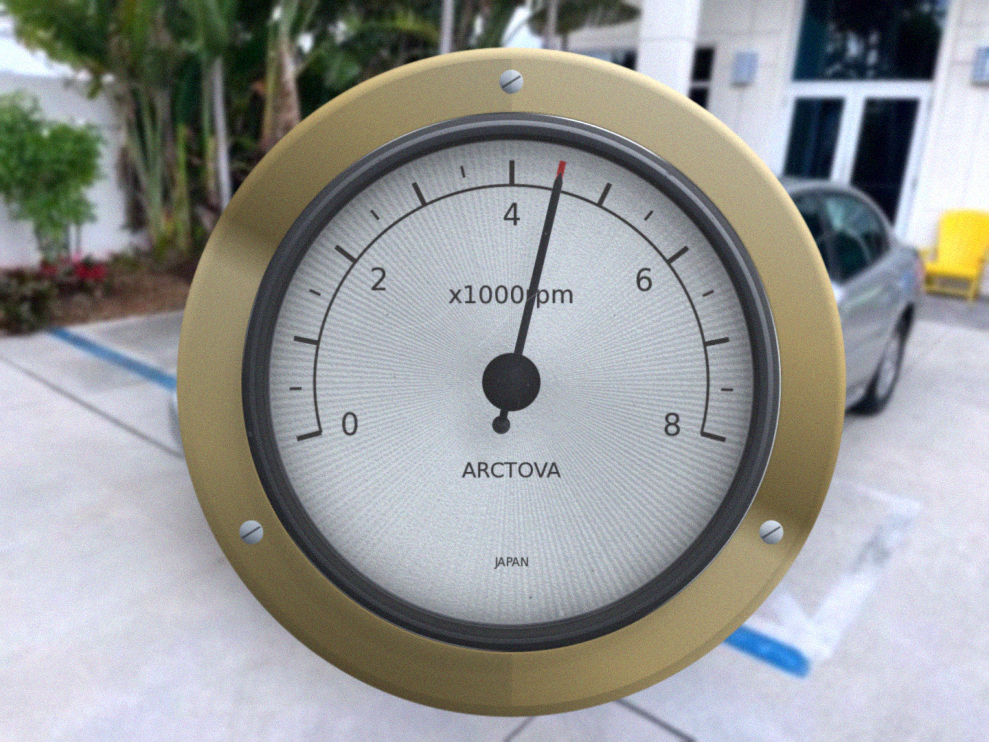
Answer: 4500 rpm
